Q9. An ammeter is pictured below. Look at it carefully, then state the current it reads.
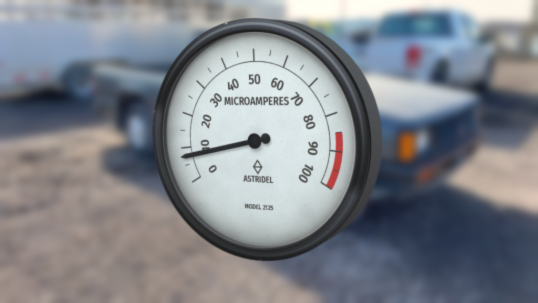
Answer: 7.5 µA
